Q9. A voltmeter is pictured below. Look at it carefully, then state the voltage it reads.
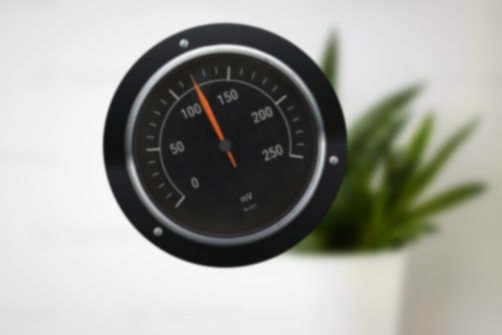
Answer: 120 mV
